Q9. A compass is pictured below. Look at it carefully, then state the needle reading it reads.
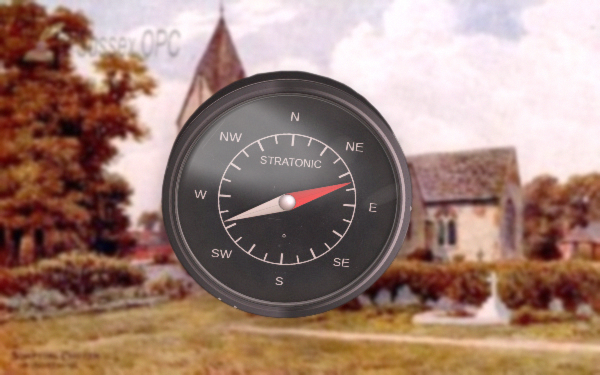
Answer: 67.5 °
